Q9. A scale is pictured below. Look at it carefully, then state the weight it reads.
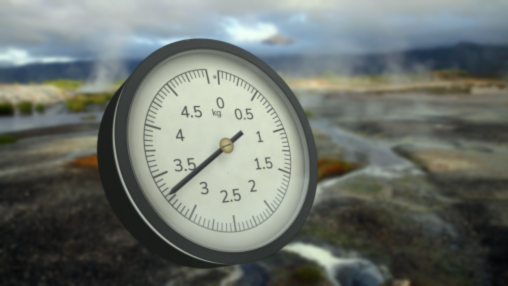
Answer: 3.3 kg
